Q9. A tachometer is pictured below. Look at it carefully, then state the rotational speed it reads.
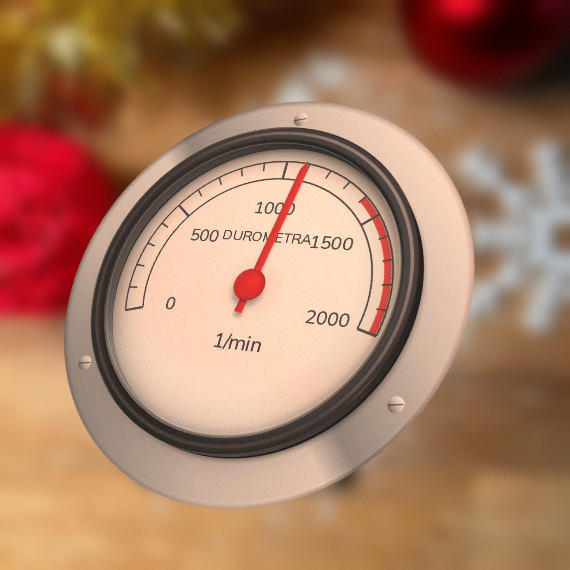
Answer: 1100 rpm
